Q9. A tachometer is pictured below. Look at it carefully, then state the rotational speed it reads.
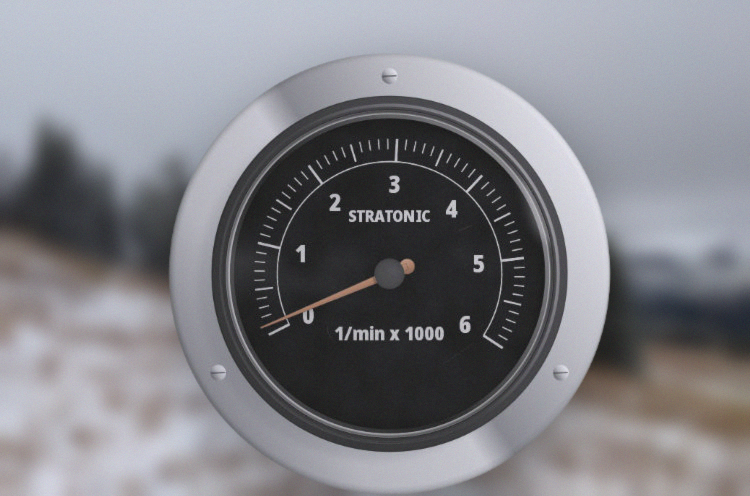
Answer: 100 rpm
